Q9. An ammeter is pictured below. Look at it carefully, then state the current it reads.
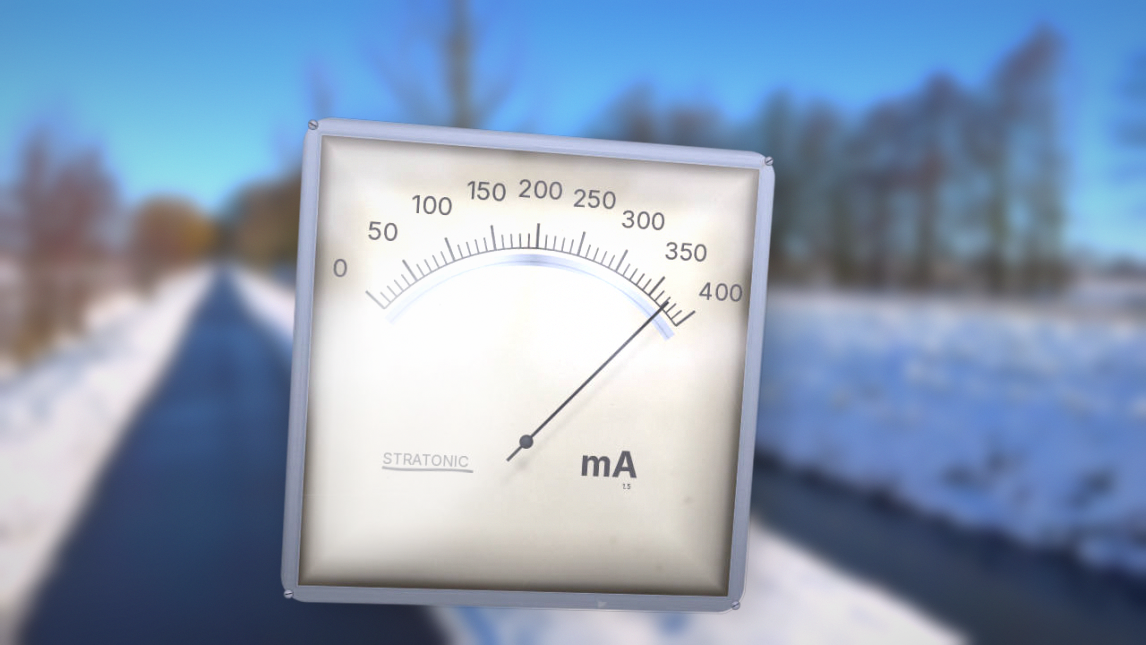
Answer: 370 mA
